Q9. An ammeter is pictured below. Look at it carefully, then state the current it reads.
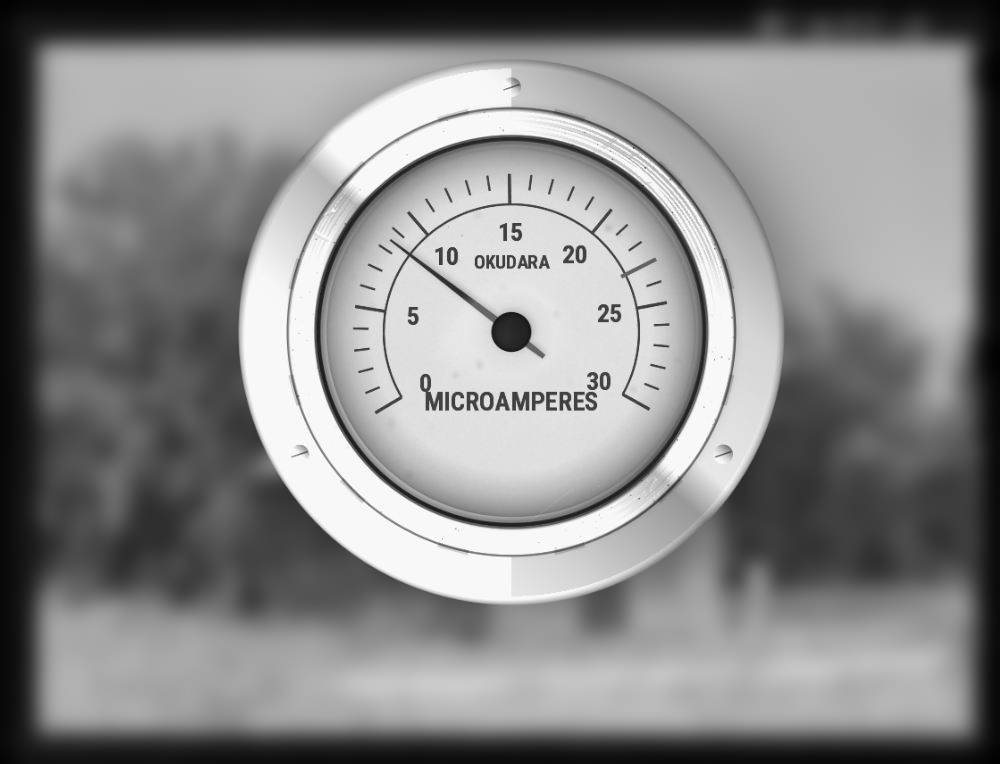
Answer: 8.5 µA
